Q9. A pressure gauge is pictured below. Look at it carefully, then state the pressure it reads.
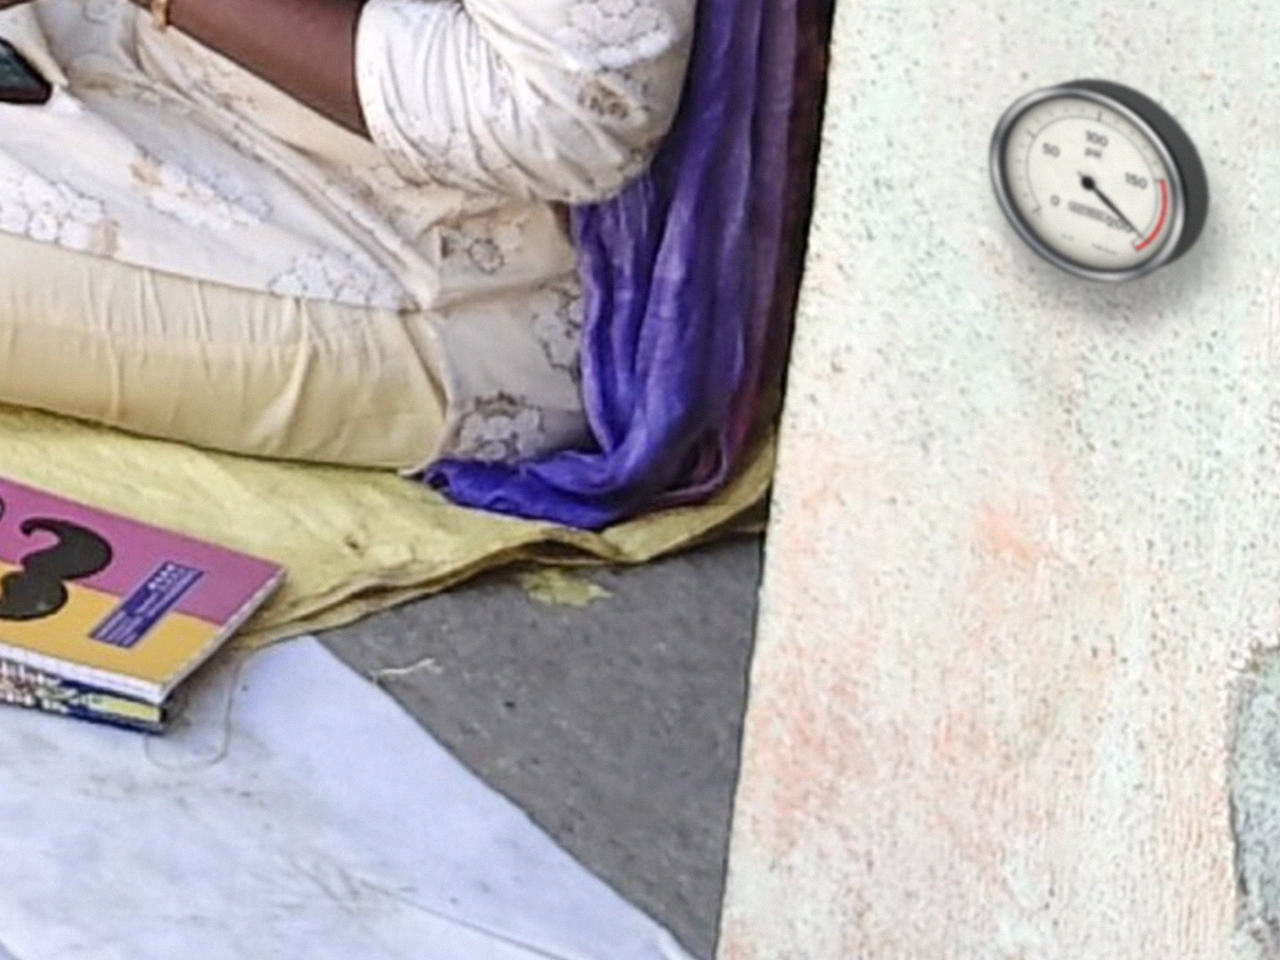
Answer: 190 psi
